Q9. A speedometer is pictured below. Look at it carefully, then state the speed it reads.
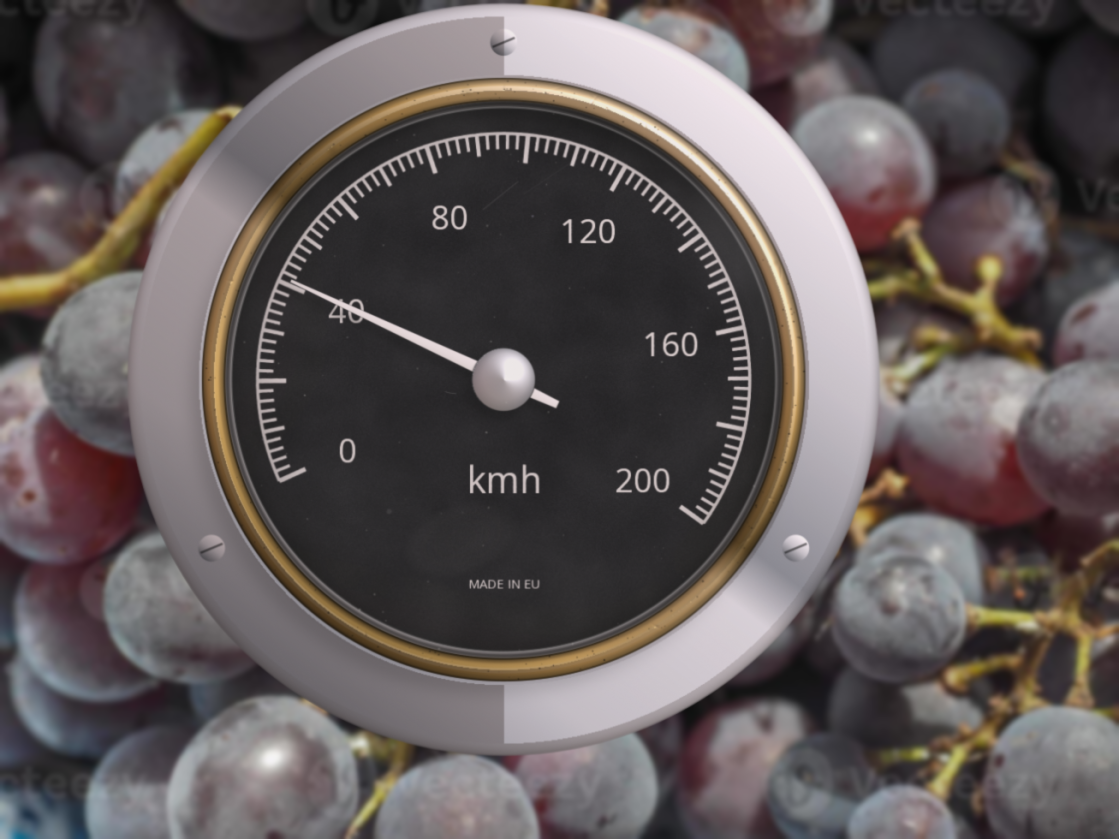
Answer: 41 km/h
